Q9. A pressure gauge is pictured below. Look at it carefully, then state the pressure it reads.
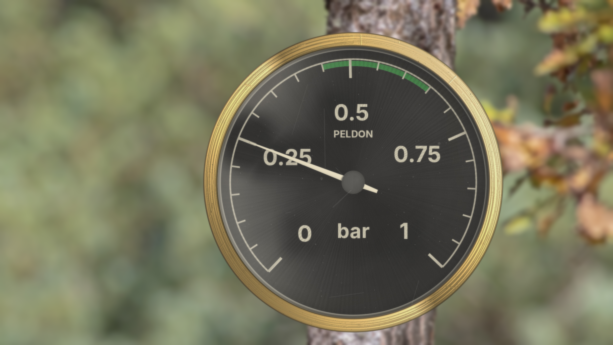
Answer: 0.25 bar
